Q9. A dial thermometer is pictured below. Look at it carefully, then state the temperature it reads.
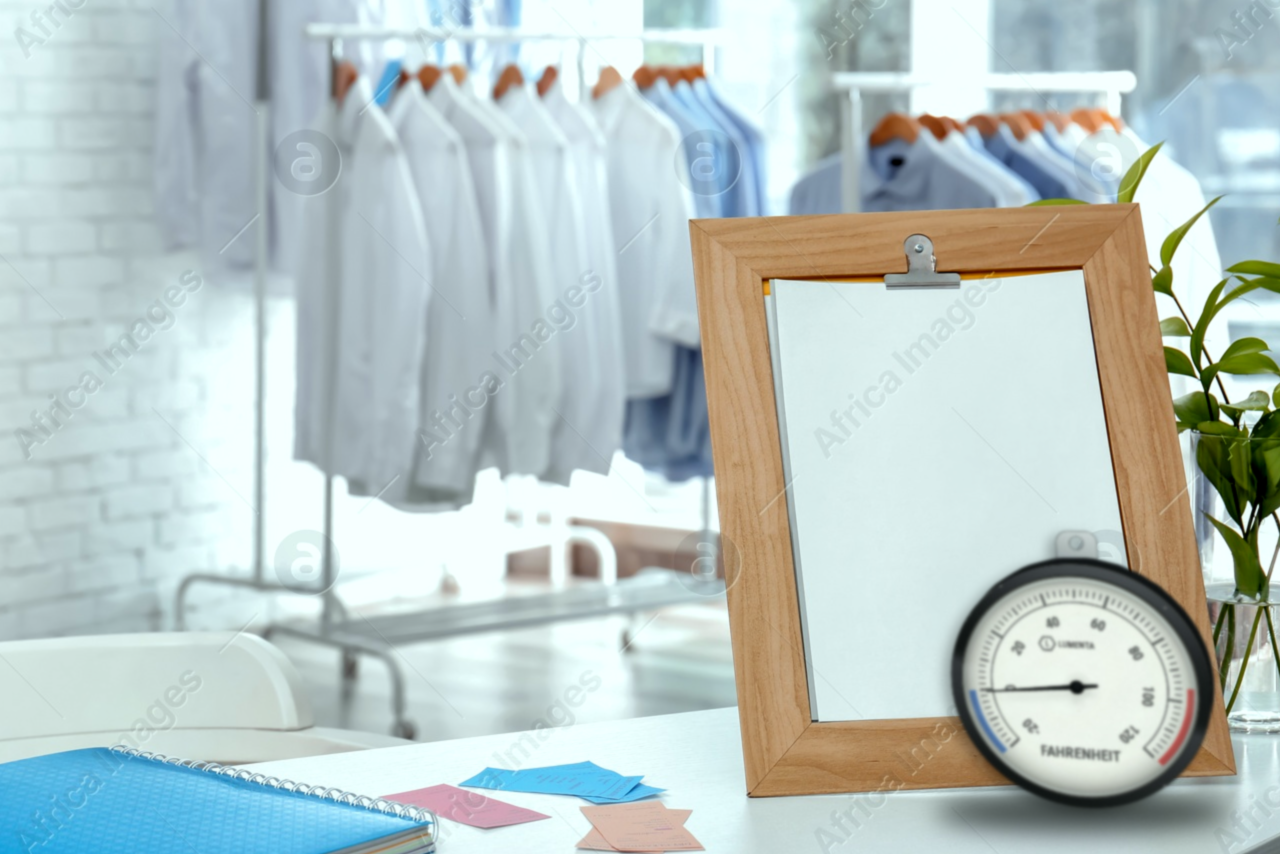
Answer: 0 °F
